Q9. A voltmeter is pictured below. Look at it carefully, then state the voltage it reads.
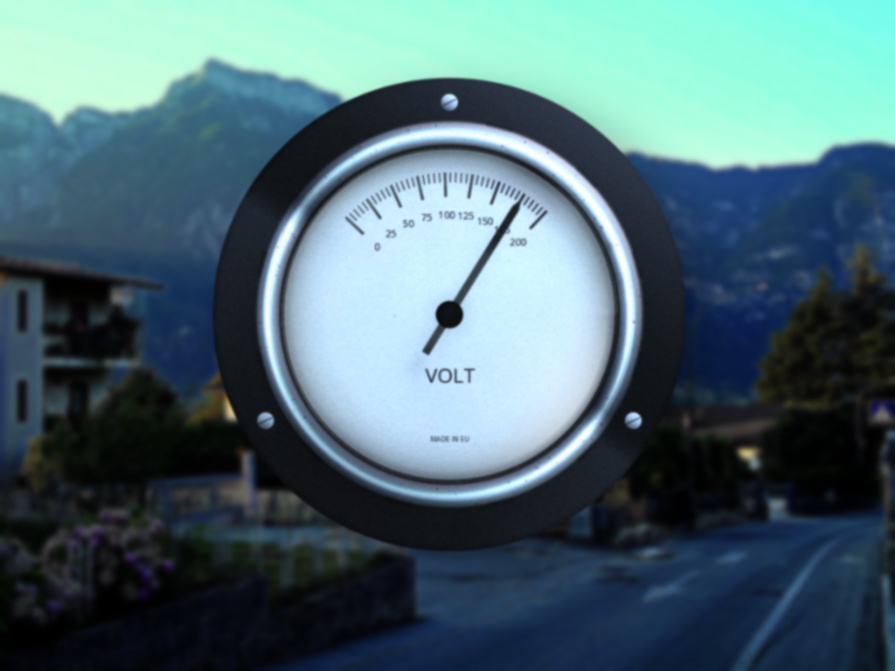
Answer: 175 V
